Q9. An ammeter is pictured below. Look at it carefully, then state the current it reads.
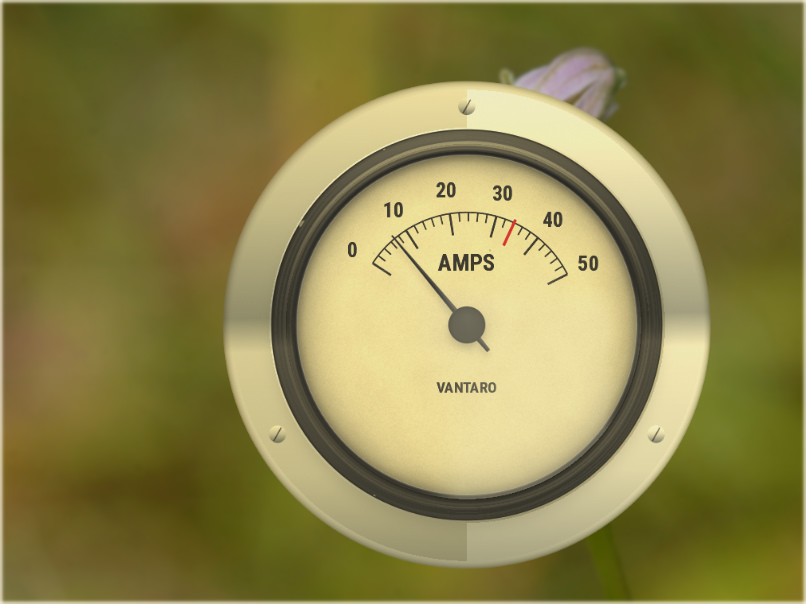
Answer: 7 A
